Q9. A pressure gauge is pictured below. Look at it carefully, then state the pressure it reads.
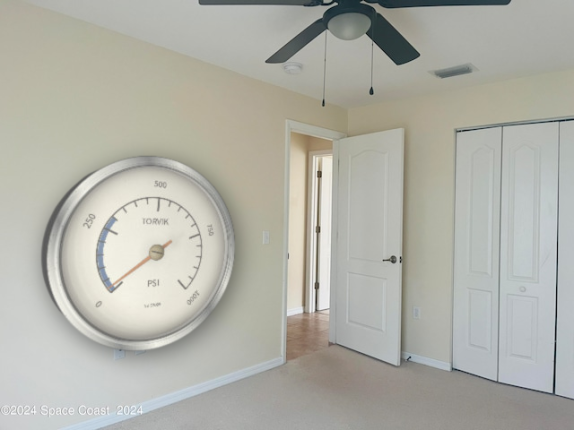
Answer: 25 psi
